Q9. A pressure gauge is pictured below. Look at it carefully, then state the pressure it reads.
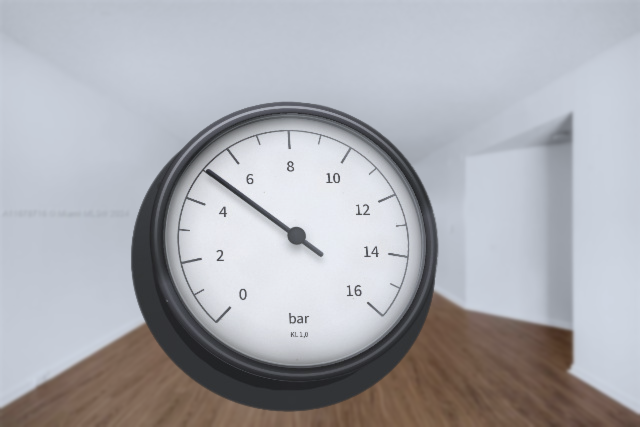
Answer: 5 bar
